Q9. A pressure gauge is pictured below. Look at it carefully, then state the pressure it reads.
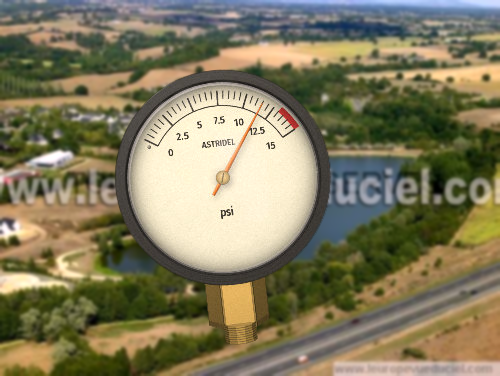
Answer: 11.5 psi
